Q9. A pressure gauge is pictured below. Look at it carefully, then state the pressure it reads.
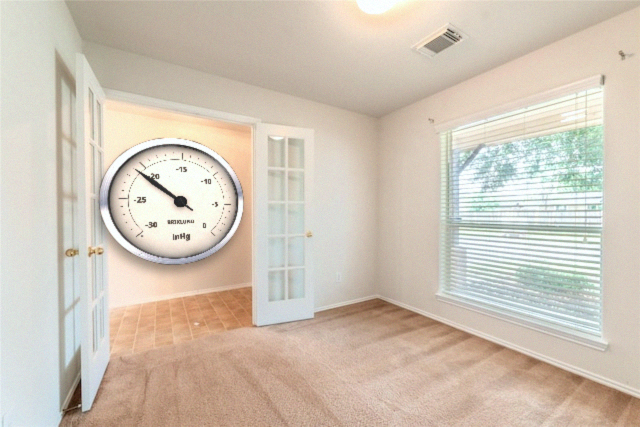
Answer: -21 inHg
